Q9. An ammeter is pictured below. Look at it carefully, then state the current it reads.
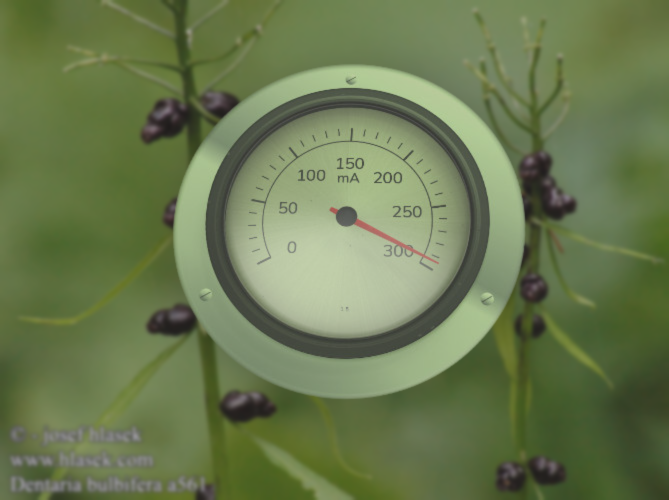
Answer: 295 mA
